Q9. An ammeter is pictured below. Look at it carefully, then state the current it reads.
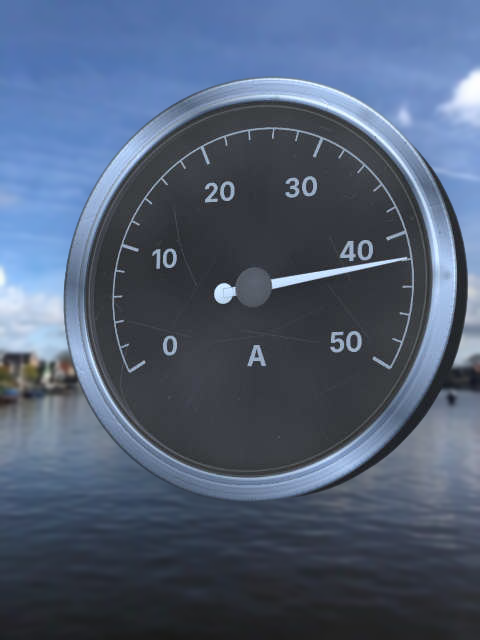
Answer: 42 A
